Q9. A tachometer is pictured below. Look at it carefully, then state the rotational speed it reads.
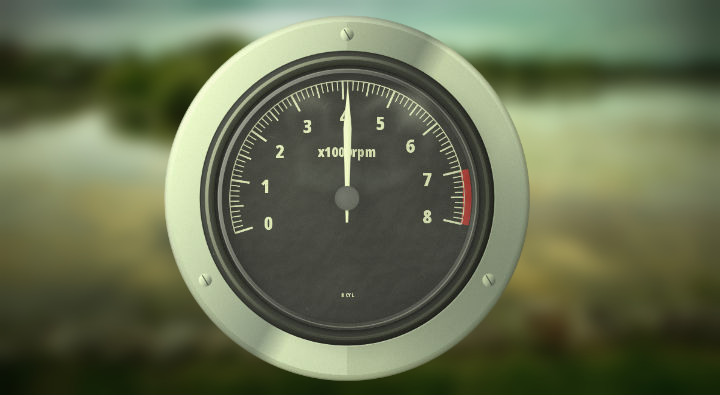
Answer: 4100 rpm
